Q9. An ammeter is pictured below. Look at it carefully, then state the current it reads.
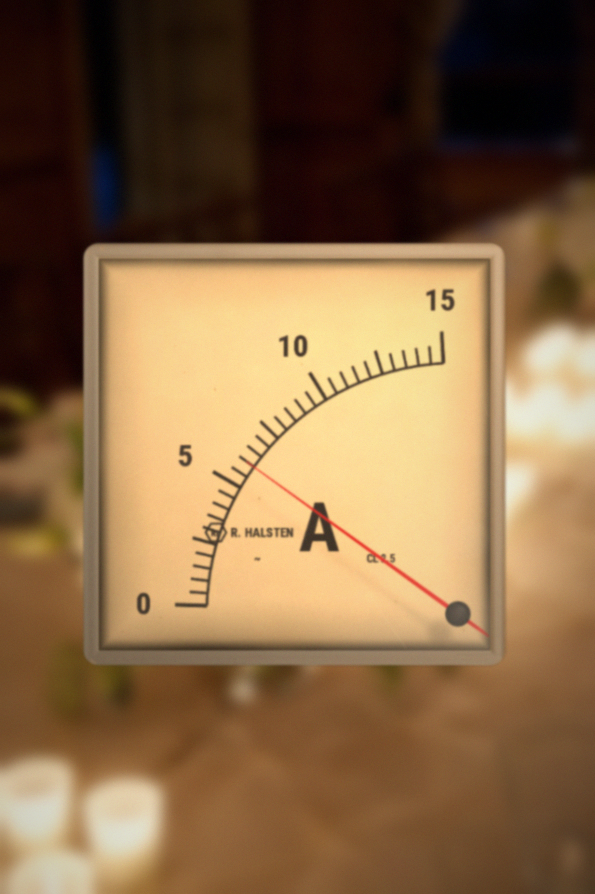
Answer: 6 A
